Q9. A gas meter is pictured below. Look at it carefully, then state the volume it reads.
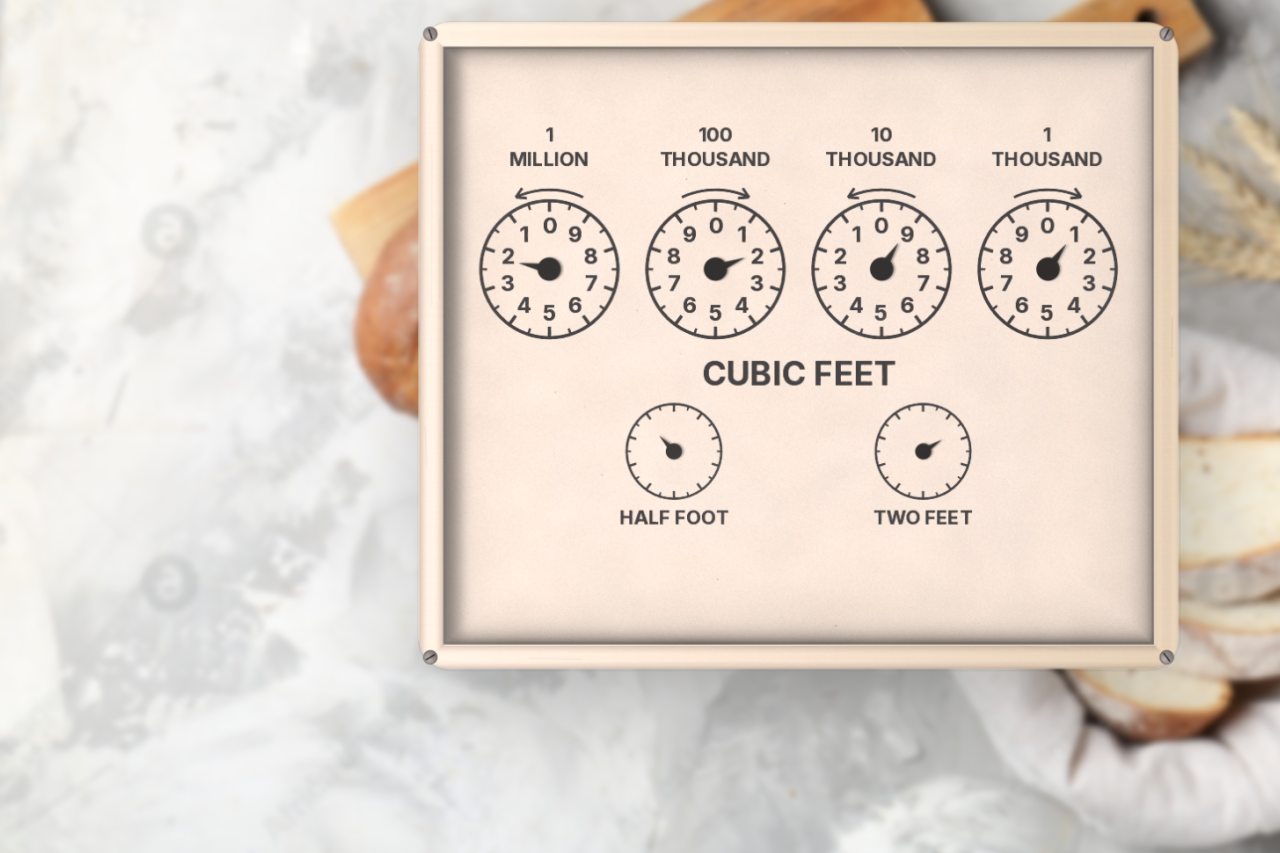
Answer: 219100 ft³
